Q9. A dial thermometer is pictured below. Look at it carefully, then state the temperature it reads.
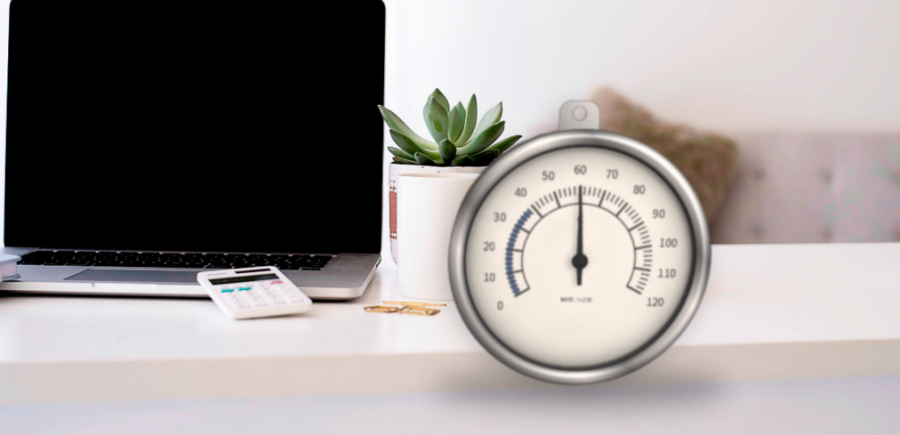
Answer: 60 °C
